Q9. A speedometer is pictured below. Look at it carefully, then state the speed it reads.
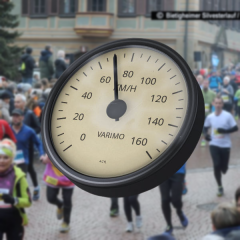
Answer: 70 km/h
